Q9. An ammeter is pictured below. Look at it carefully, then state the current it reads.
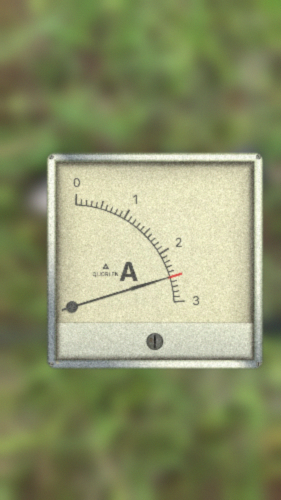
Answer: 2.5 A
